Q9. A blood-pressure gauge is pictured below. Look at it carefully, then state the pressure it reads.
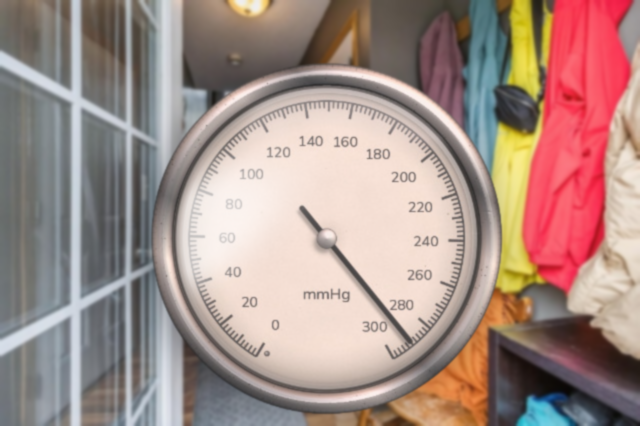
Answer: 290 mmHg
